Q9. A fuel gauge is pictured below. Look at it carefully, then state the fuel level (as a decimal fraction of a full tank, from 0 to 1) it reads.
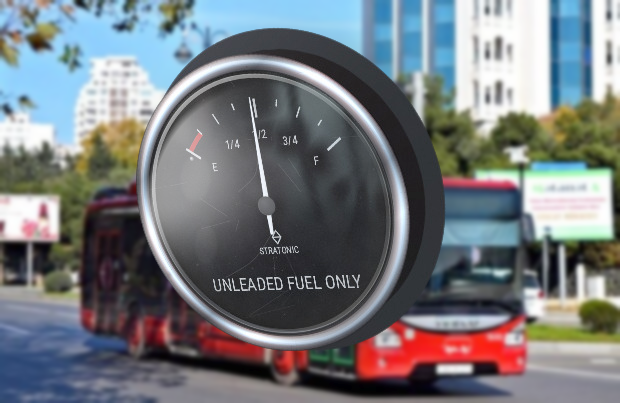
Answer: 0.5
